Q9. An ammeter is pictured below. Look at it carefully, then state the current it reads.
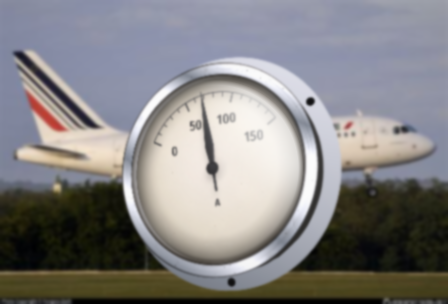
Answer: 70 A
